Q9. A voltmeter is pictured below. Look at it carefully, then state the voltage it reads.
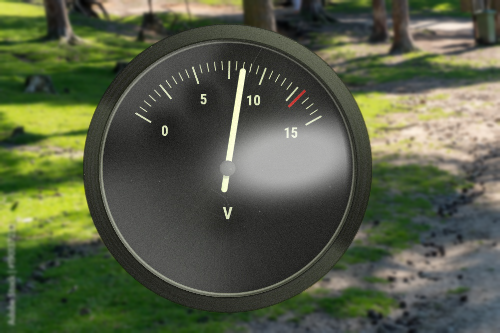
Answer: 8.5 V
